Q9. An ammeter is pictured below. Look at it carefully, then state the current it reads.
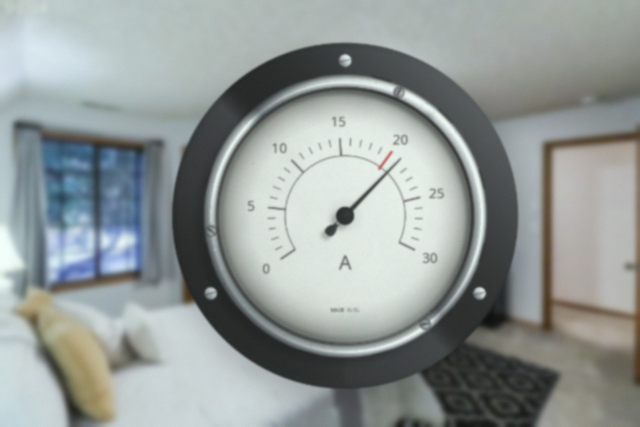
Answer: 21 A
